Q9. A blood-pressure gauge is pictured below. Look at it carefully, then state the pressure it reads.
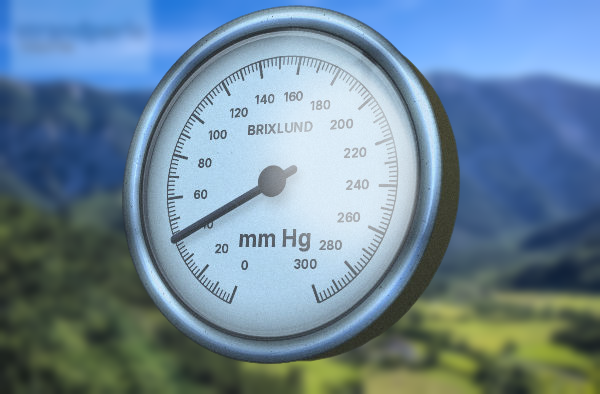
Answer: 40 mmHg
